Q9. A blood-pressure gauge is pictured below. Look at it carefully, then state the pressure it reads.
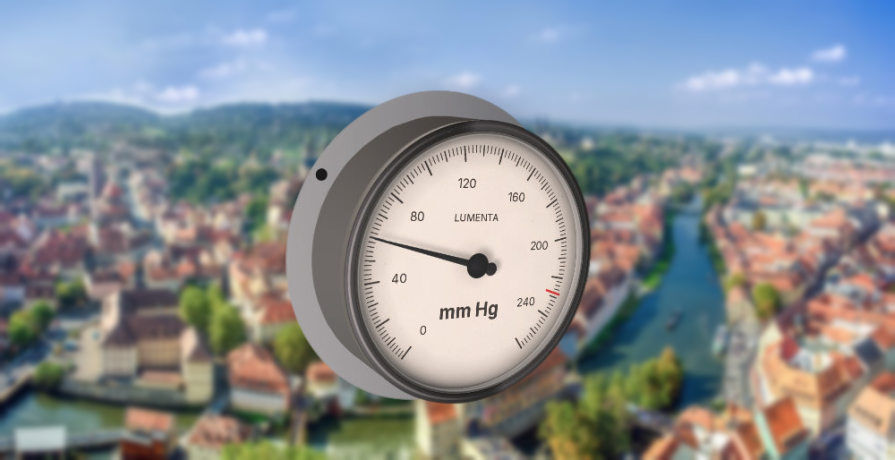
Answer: 60 mmHg
